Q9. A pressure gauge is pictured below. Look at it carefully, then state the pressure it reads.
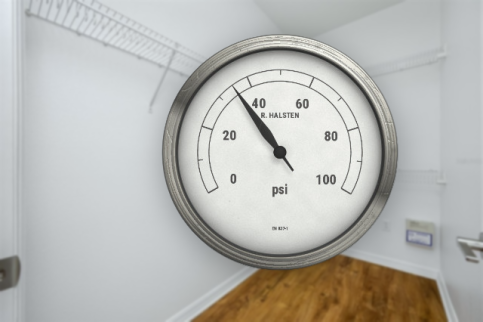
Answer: 35 psi
